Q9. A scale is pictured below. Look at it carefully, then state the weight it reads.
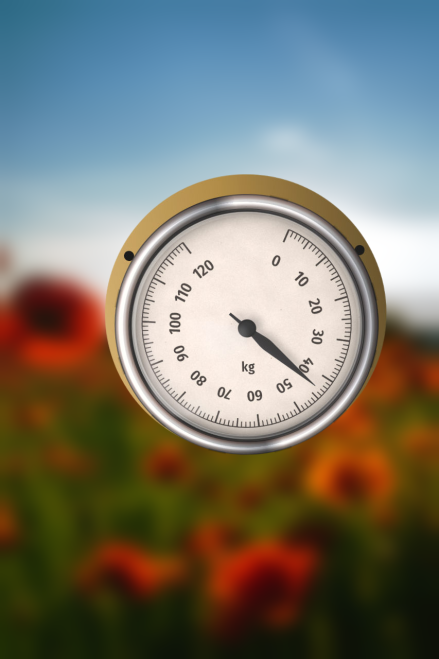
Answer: 43 kg
